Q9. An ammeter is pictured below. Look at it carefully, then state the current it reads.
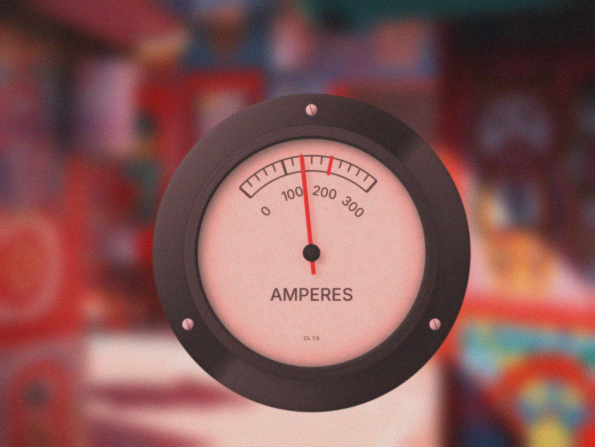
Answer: 140 A
